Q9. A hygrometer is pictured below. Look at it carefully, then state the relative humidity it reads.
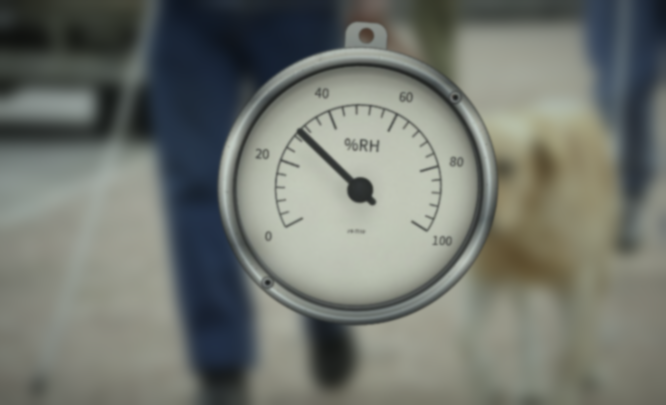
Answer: 30 %
